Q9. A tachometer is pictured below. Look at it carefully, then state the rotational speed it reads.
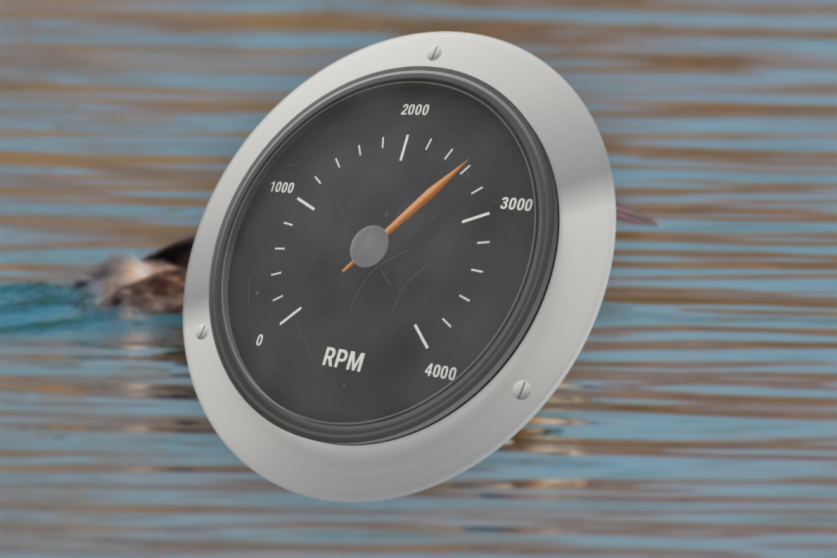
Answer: 2600 rpm
